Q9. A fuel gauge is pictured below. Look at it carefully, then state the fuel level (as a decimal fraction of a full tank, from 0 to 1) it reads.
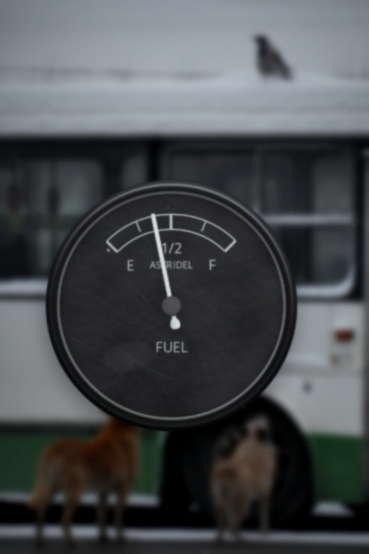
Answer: 0.375
